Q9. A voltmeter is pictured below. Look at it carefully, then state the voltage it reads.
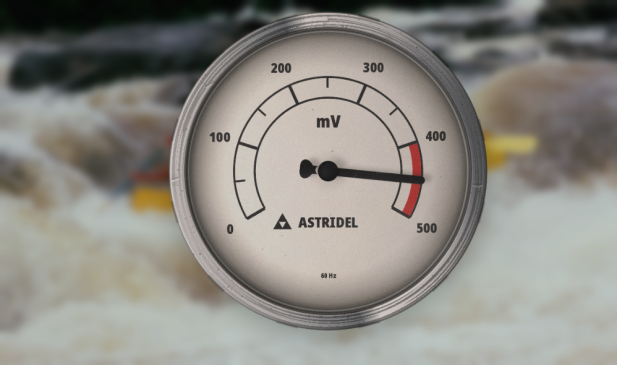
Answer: 450 mV
